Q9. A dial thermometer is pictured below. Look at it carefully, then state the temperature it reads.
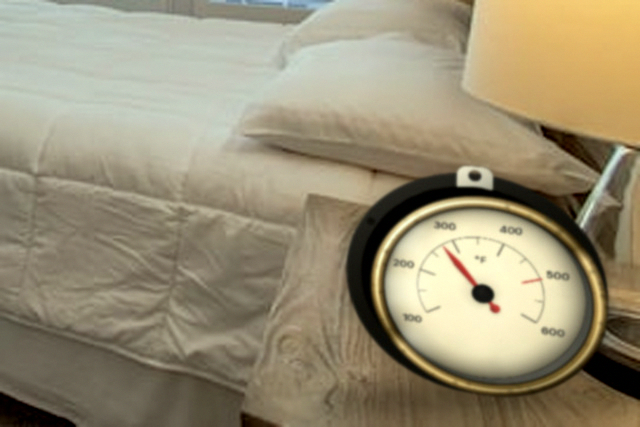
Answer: 275 °F
